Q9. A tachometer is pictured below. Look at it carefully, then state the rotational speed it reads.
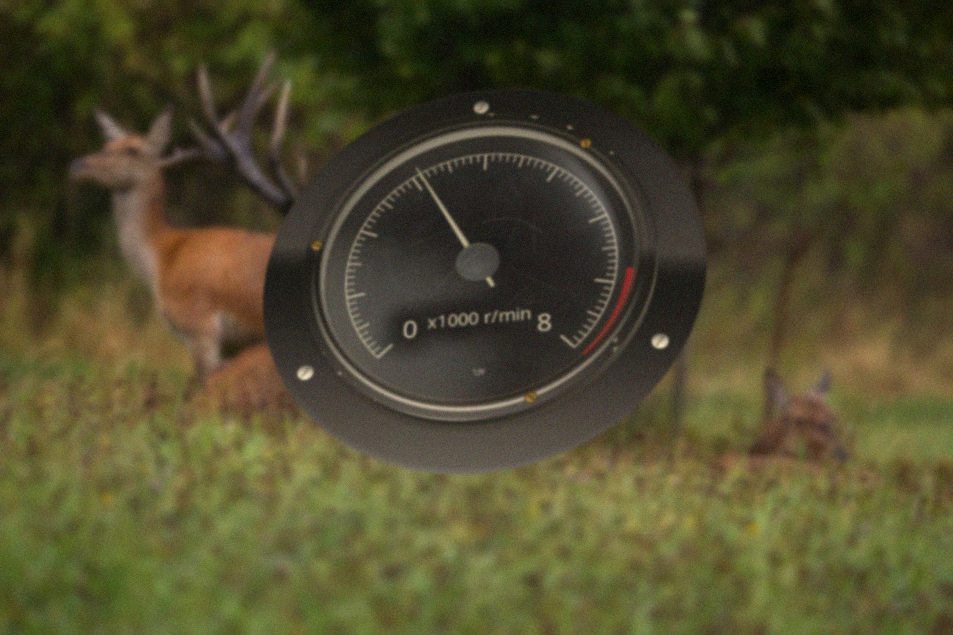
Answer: 3100 rpm
